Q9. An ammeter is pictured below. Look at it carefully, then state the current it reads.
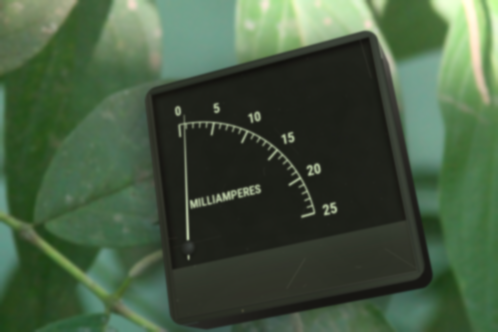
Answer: 1 mA
